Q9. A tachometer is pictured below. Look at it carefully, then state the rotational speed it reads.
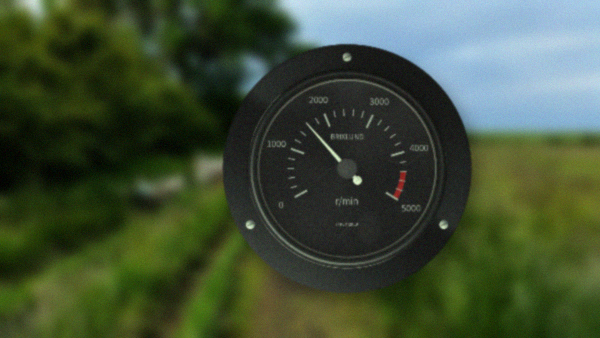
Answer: 1600 rpm
